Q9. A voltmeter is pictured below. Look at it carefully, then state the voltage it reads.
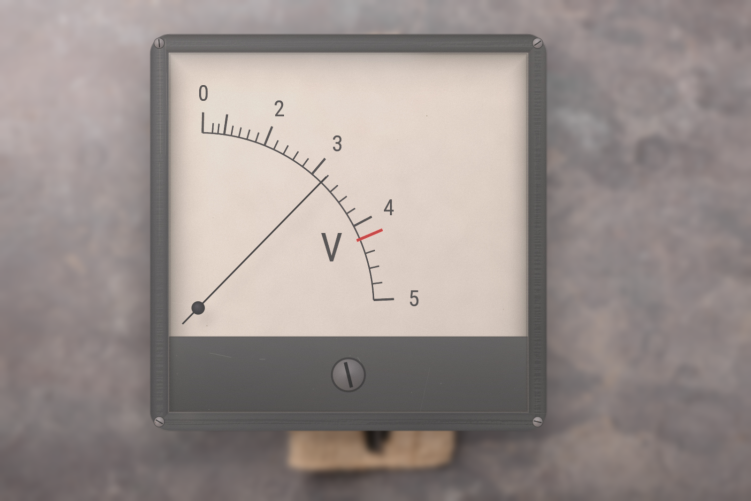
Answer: 3.2 V
